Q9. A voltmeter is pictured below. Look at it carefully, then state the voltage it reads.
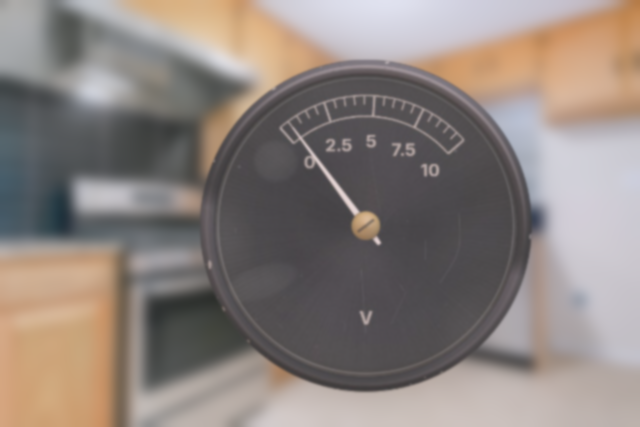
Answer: 0.5 V
